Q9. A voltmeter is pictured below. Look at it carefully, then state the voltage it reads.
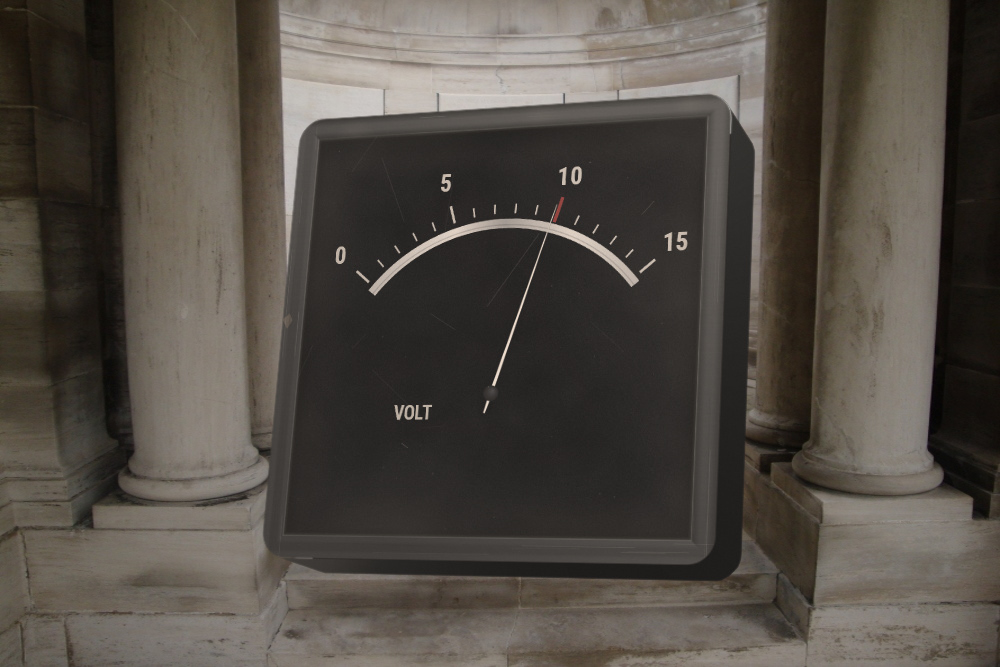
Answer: 10 V
